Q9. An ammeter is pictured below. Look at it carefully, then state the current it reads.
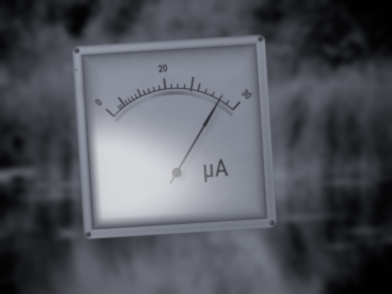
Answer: 28 µA
